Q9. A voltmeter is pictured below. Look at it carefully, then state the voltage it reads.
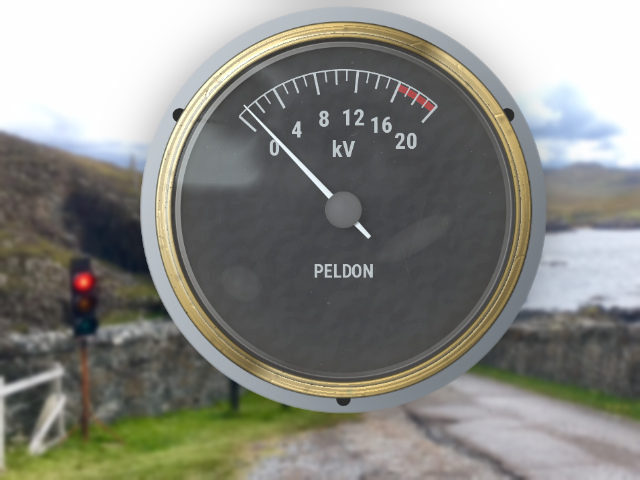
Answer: 1 kV
